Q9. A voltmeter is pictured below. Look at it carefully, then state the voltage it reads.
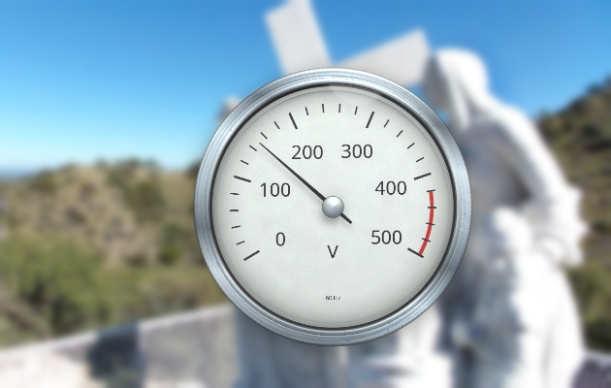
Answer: 150 V
